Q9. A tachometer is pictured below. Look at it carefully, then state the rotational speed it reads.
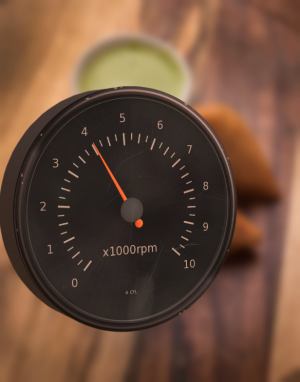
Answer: 4000 rpm
